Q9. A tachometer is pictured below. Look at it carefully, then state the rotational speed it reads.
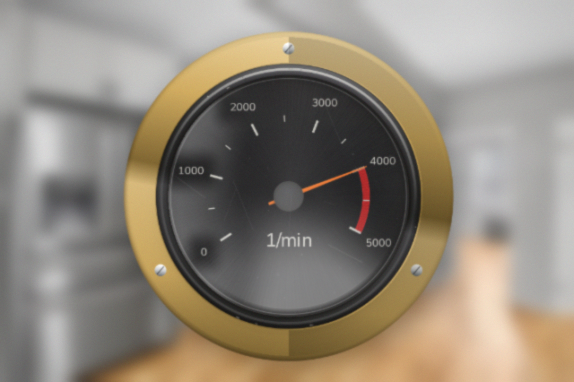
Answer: 4000 rpm
